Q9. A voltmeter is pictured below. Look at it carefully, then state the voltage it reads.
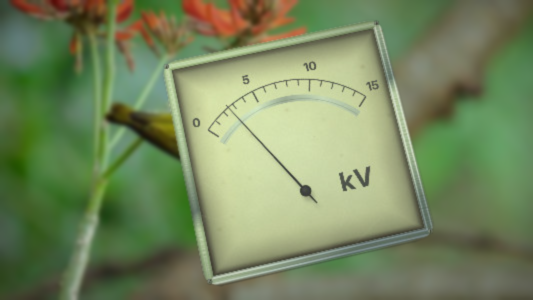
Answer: 2.5 kV
